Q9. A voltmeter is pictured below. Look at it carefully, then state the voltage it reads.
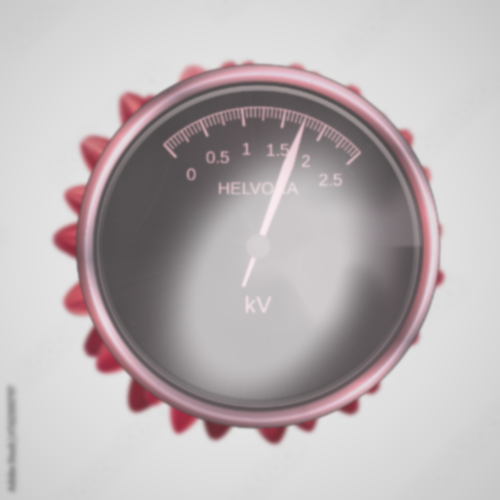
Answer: 1.75 kV
